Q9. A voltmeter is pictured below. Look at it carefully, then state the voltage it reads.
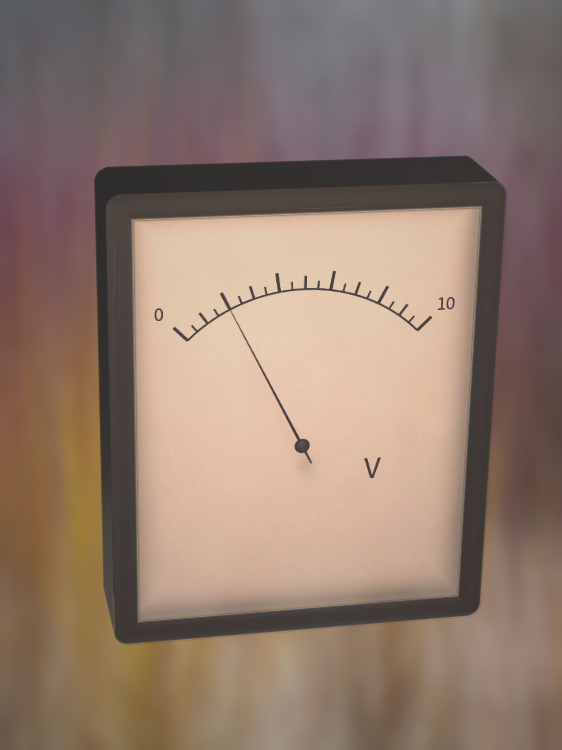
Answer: 2 V
